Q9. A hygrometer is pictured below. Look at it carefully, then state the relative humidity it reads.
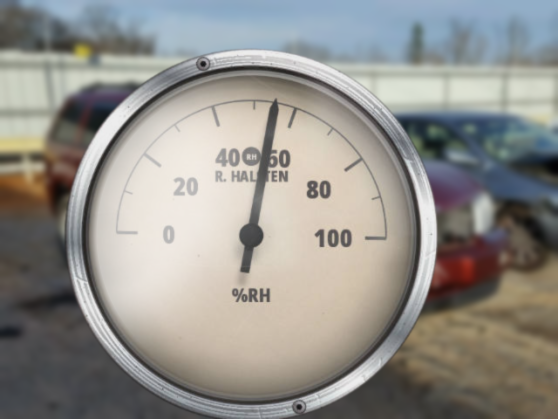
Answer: 55 %
